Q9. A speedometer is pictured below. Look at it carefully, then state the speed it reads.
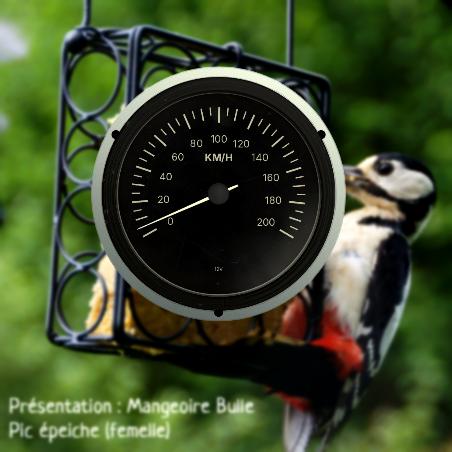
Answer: 5 km/h
